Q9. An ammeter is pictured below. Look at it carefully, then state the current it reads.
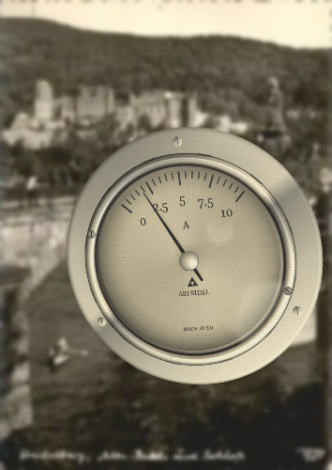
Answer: 2 A
